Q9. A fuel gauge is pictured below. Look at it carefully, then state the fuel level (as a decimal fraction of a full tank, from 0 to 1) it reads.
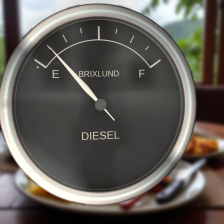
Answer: 0.125
